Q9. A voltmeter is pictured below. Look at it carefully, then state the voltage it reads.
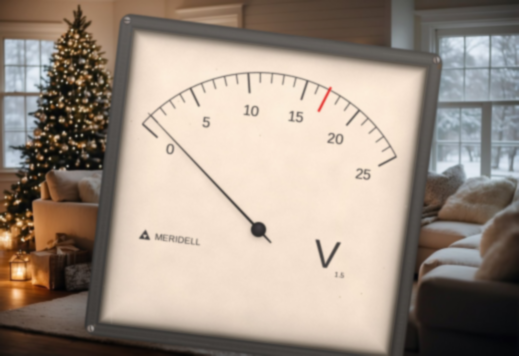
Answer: 1 V
